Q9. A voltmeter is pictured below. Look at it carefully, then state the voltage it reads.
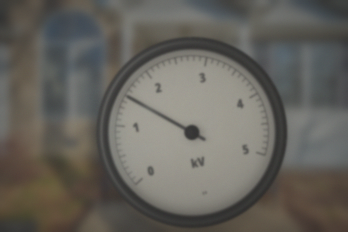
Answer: 1.5 kV
